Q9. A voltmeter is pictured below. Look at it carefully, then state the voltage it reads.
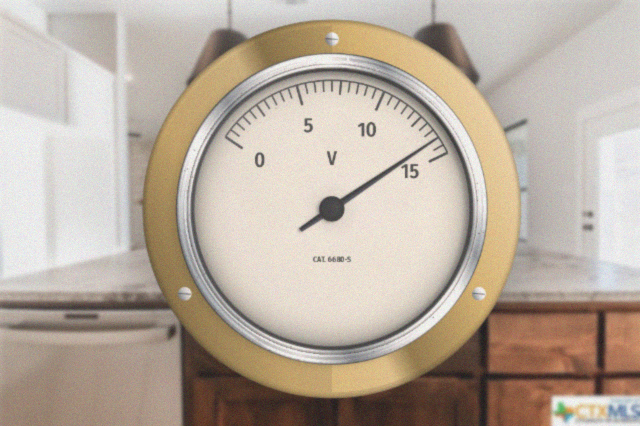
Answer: 14 V
